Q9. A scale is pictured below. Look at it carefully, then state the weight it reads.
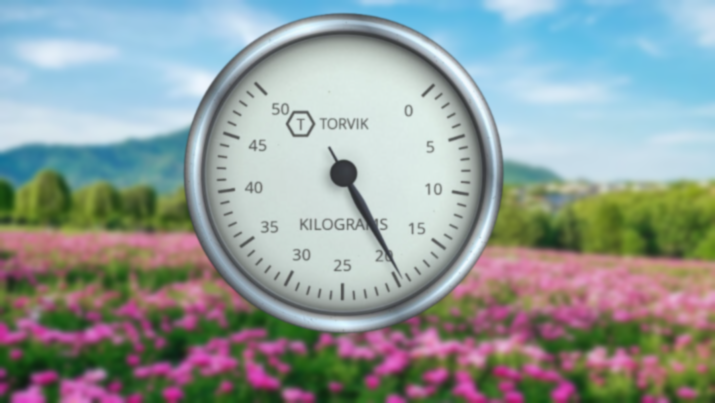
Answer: 19.5 kg
